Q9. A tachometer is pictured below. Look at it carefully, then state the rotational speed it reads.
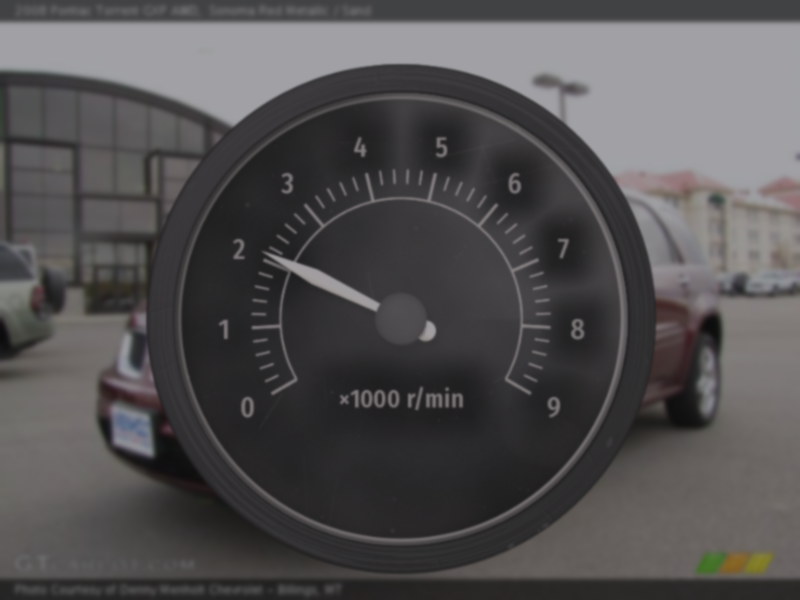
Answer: 2100 rpm
